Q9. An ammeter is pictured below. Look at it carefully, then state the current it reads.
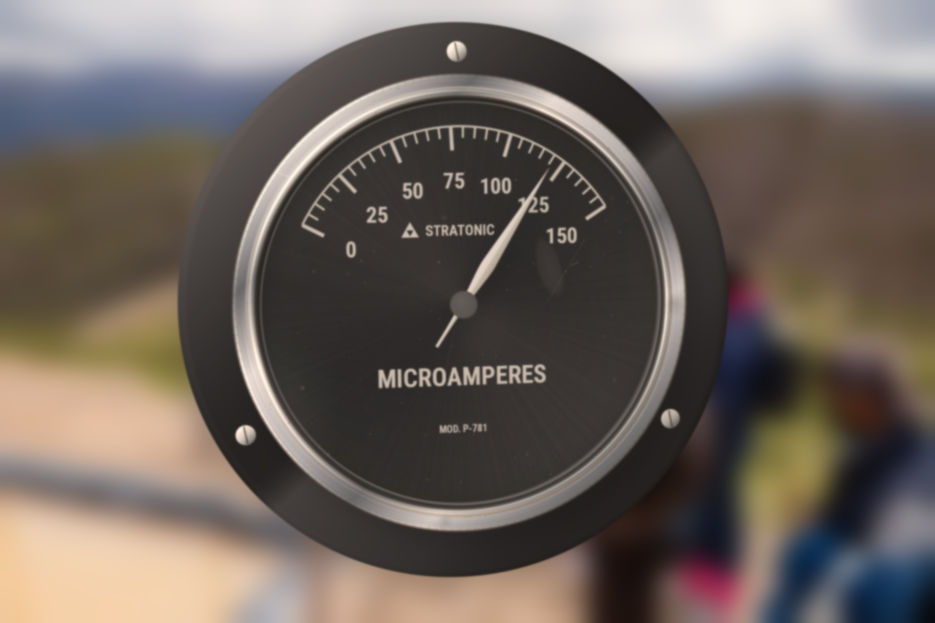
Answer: 120 µA
